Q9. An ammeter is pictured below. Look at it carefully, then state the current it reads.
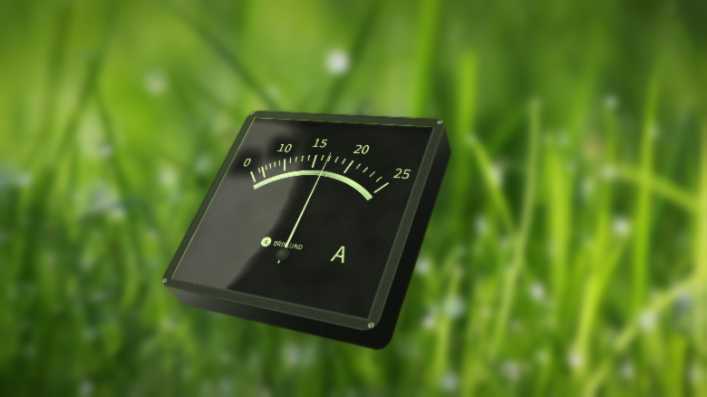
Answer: 17 A
